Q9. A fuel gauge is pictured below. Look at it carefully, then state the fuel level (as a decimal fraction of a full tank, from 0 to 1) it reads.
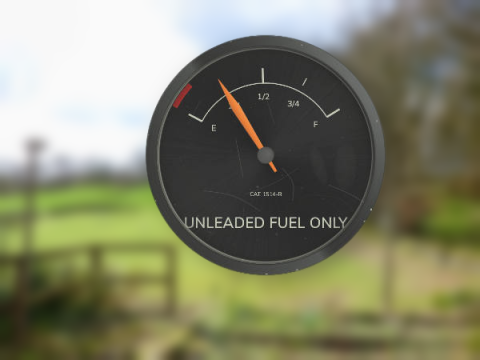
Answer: 0.25
